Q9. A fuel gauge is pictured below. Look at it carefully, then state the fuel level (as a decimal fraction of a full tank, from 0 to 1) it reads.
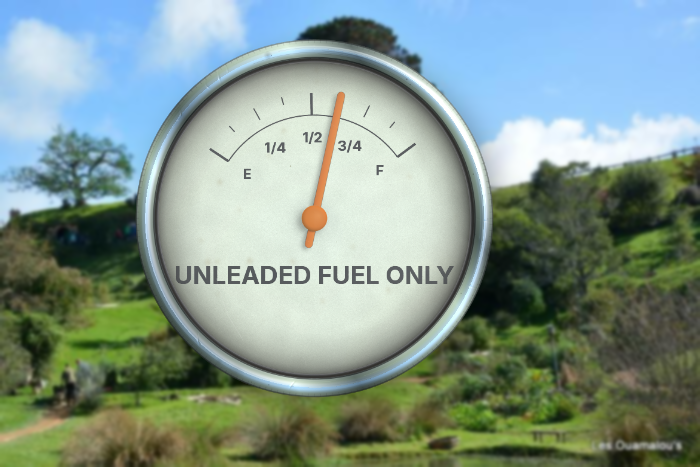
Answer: 0.625
